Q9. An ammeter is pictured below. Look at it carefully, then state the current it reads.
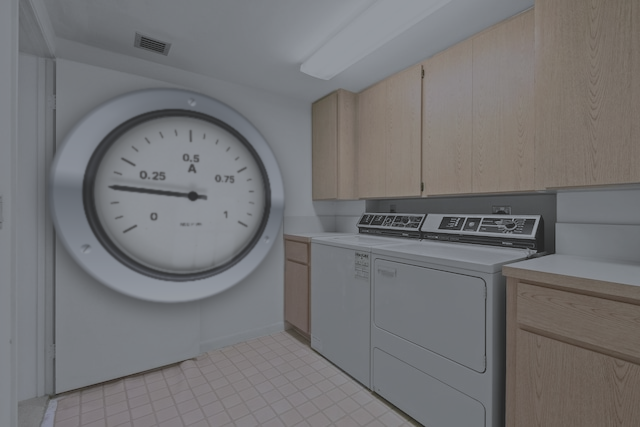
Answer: 0.15 A
